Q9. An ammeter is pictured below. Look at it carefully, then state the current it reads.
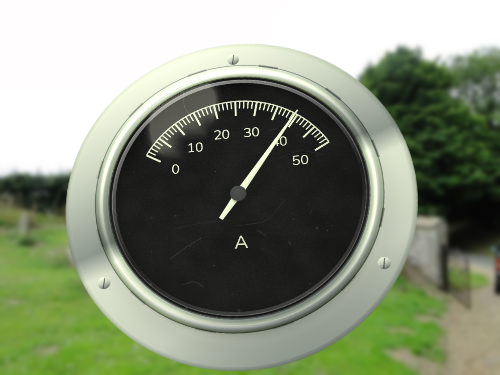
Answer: 40 A
